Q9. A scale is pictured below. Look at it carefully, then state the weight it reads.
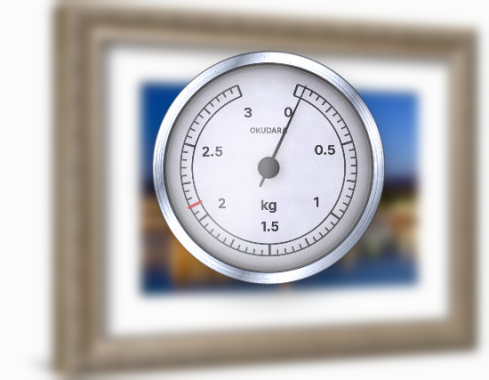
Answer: 0.05 kg
